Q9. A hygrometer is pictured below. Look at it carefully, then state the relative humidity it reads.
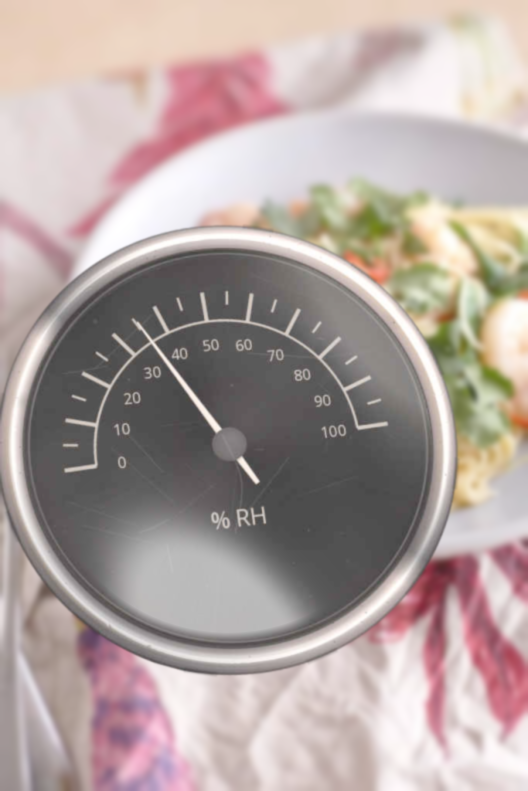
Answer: 35 %
